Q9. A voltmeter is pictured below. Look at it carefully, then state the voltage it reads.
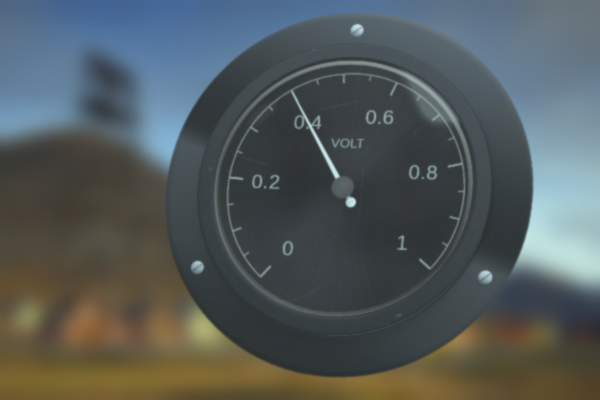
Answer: 0.4 V
